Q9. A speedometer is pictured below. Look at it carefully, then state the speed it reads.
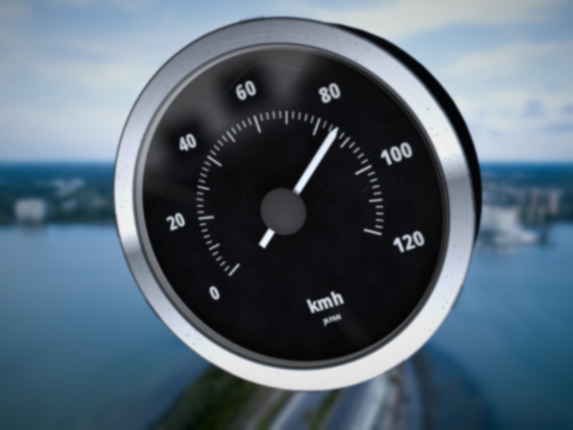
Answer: 86 km/h
